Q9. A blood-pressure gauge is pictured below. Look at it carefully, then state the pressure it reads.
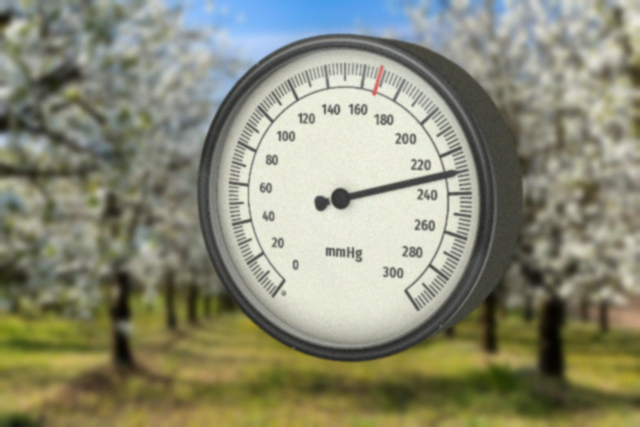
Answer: 230 mmHg
